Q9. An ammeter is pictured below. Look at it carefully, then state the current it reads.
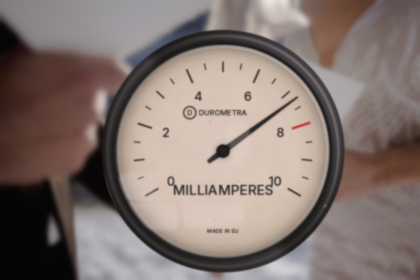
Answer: 7.25 mA
